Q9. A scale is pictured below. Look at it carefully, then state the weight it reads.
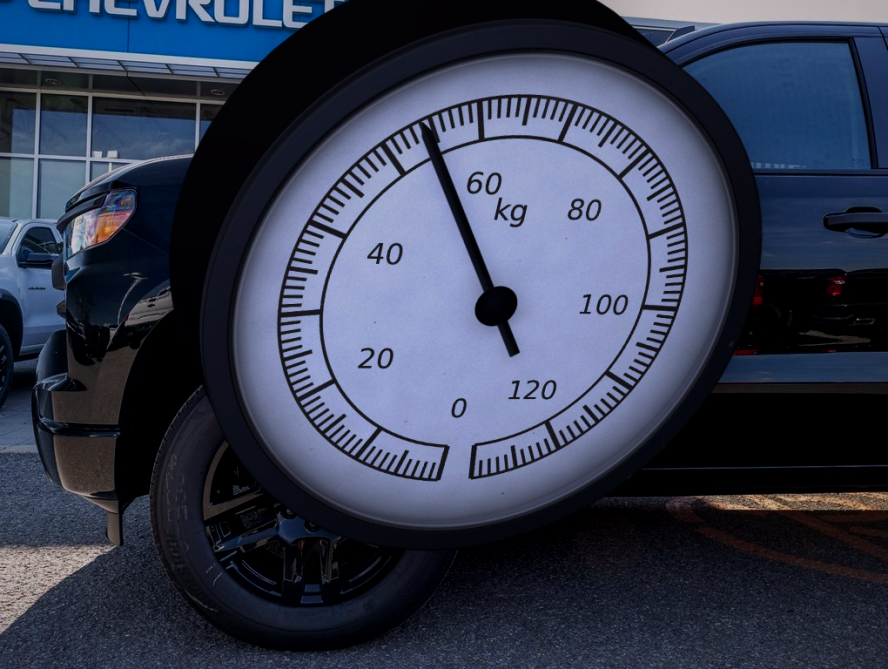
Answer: 54 kg
